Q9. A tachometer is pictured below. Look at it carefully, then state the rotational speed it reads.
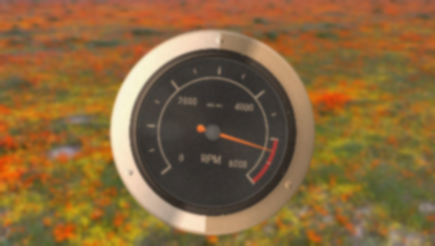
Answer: 5250 rpm
